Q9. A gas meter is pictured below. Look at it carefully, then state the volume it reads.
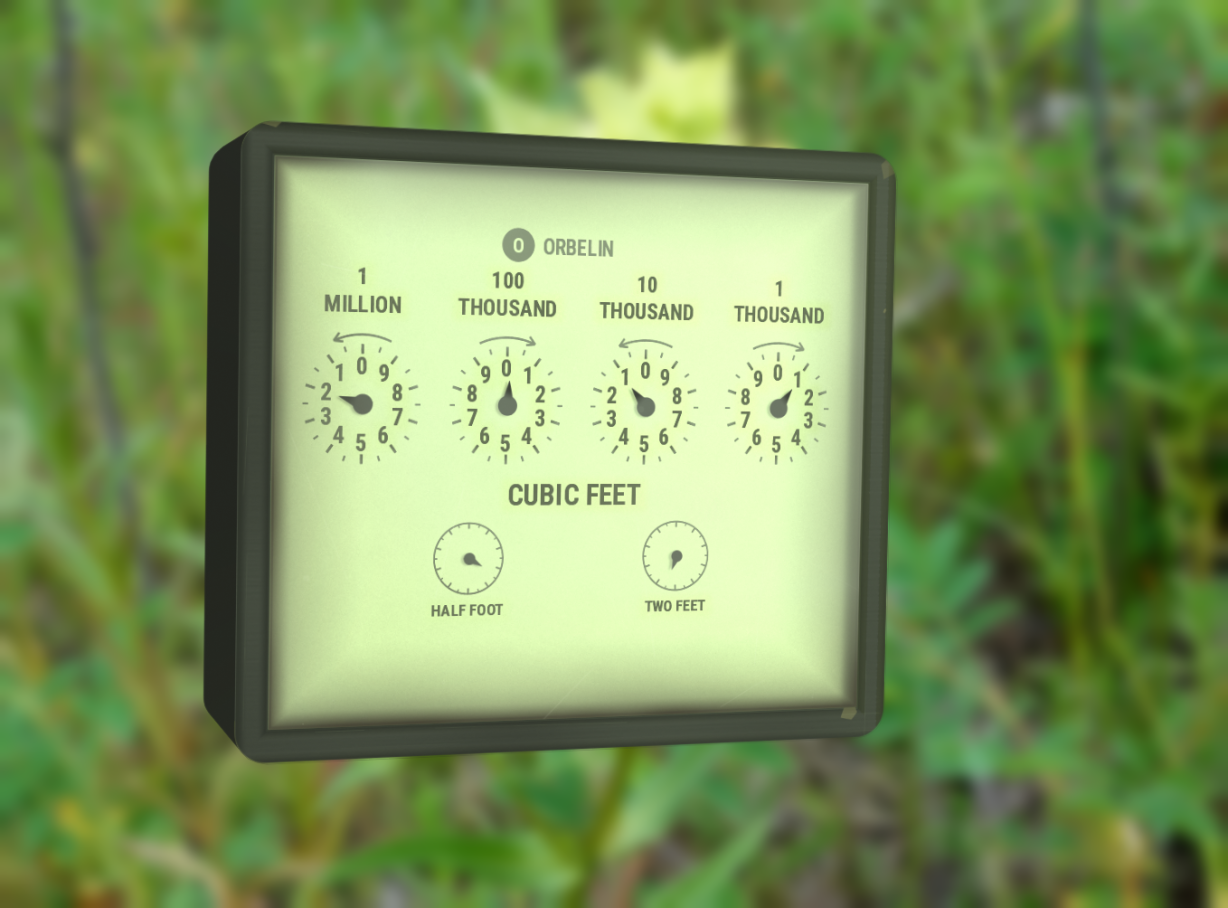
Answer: 201100 ft³
